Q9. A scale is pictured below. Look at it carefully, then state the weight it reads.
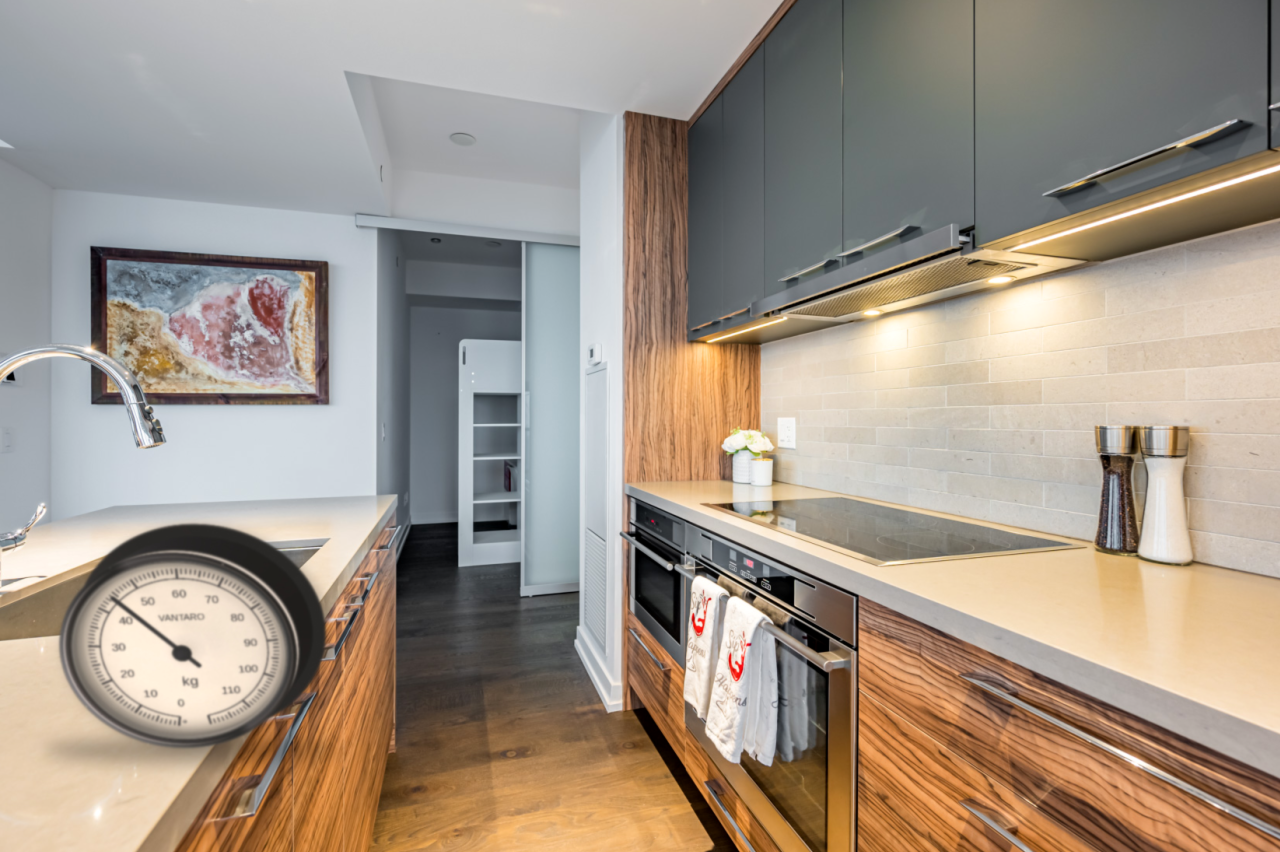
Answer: 45 kg
